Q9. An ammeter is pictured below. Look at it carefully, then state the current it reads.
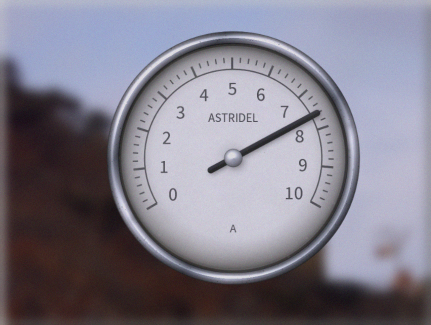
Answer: 7.6 A
